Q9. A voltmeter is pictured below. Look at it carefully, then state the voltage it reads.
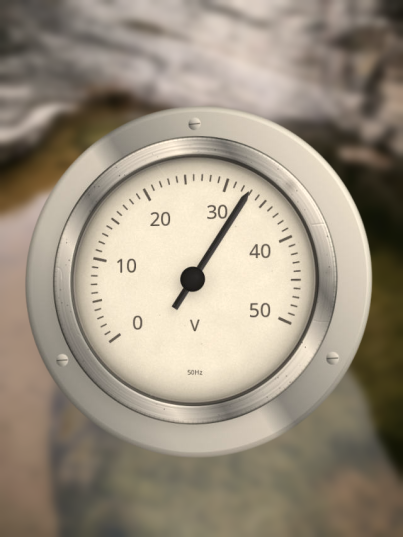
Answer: 33 V
